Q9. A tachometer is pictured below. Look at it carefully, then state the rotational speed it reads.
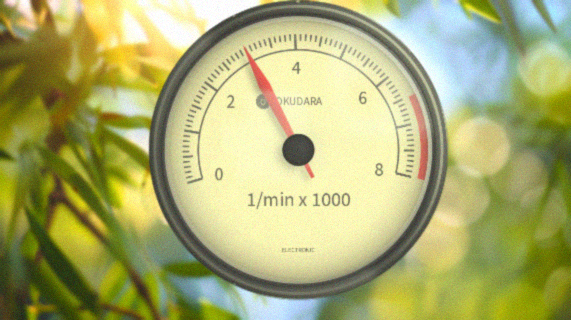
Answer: 3000 rpm
